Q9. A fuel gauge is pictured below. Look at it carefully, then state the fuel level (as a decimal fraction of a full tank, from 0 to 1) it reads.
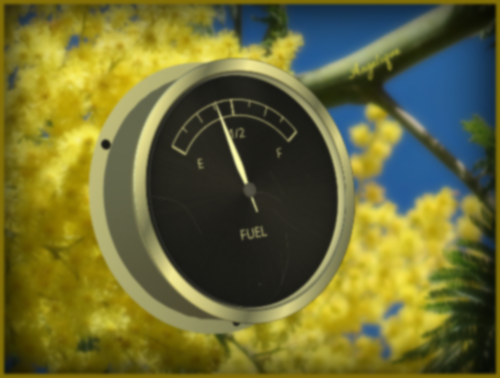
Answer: 0.375
